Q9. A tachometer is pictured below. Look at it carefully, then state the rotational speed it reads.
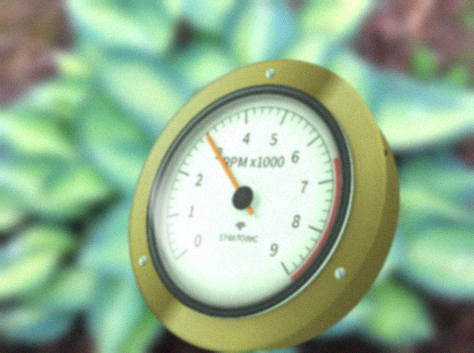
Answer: 3000 rpm
